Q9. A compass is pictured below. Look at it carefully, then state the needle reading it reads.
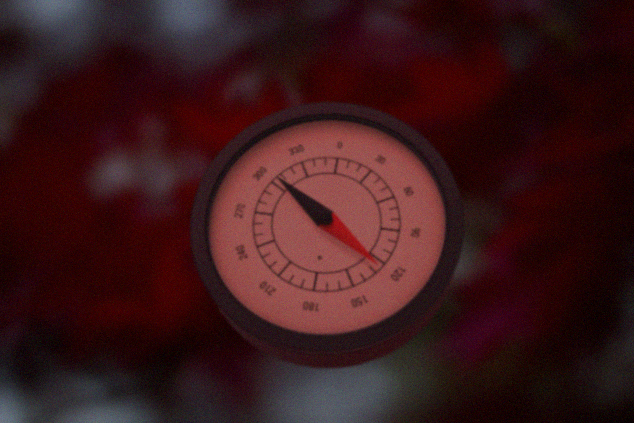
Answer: 125 °
